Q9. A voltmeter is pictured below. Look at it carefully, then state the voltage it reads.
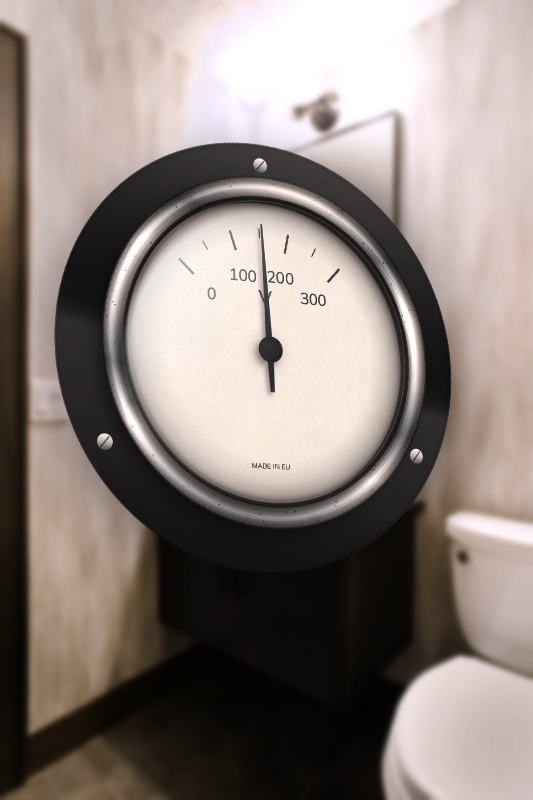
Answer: 150 V
